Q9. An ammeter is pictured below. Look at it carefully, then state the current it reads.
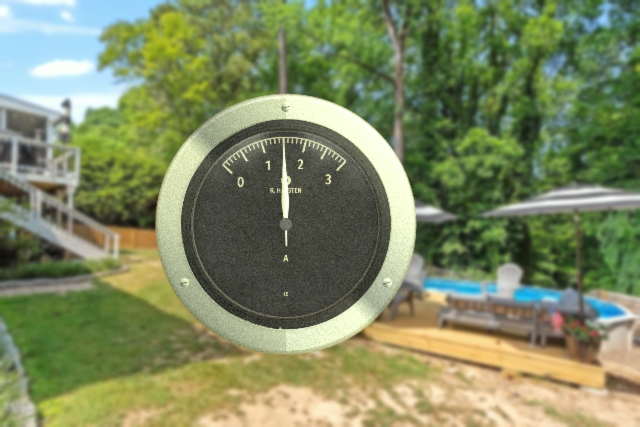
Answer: 1.5 A
